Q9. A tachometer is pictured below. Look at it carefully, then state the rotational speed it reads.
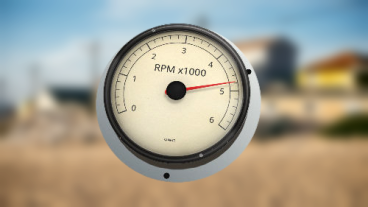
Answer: 4800 rpm
